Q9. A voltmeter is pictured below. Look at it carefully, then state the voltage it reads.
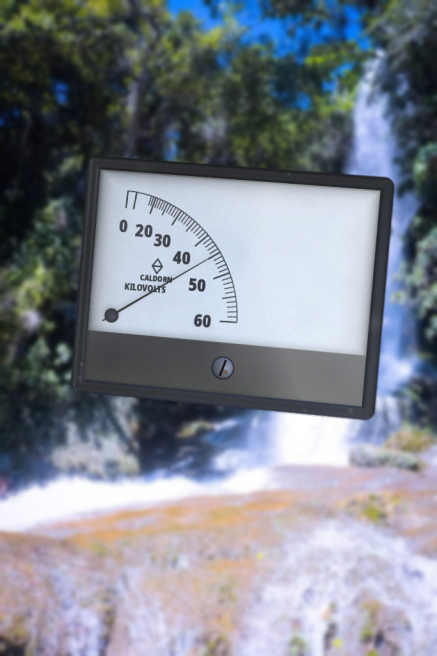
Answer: 45 kV
